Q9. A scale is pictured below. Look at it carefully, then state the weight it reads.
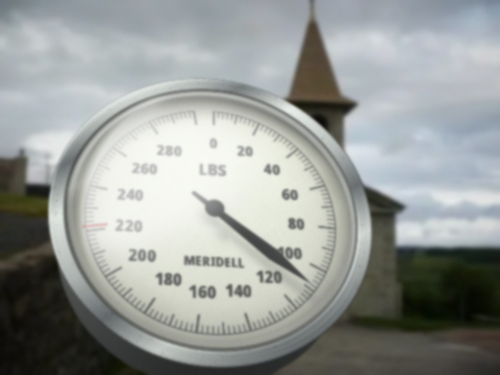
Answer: 110 lb
